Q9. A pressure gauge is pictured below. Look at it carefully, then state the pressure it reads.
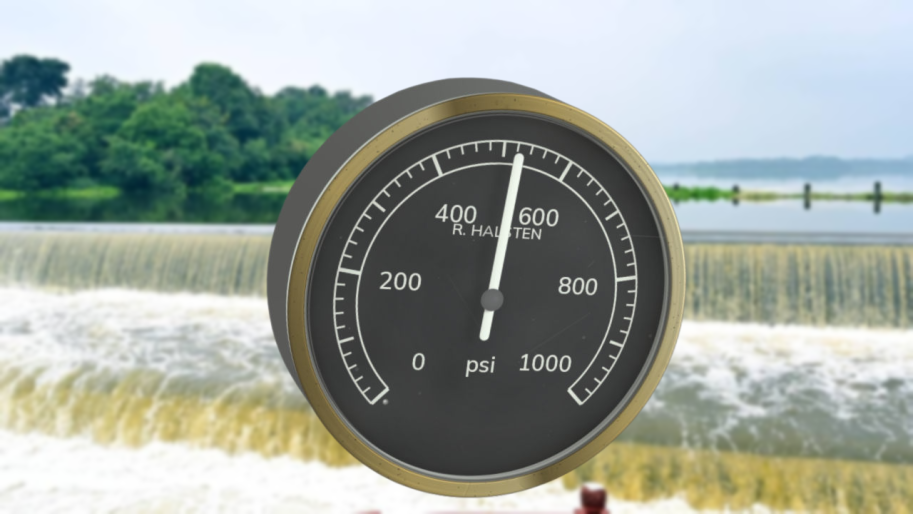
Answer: 520 psi
